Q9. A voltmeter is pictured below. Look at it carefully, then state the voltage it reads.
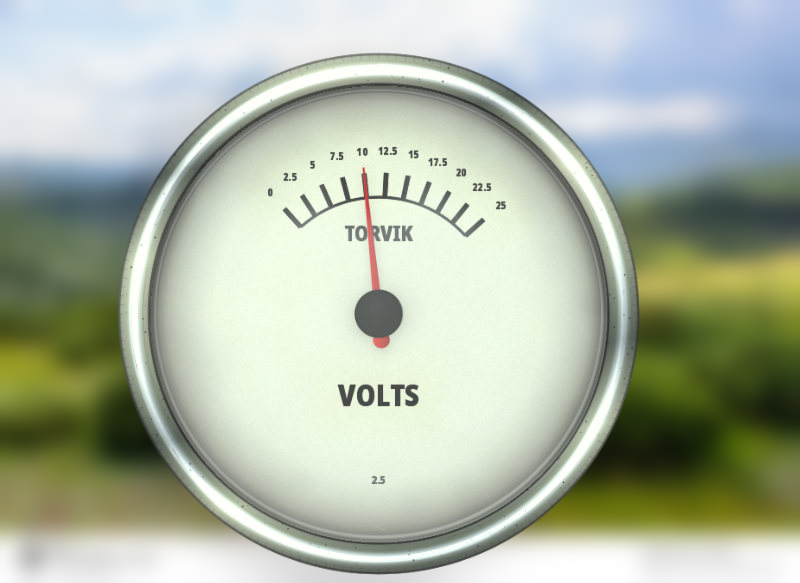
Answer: 10 V
